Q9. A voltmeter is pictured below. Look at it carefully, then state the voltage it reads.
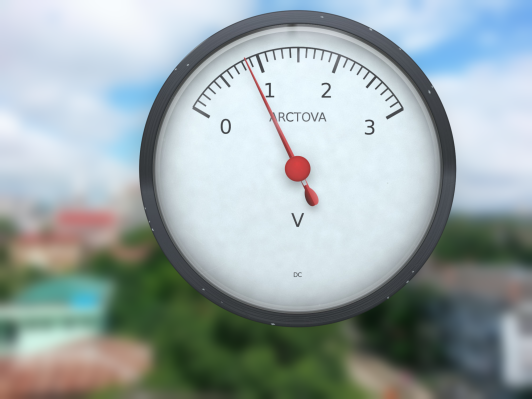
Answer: 0.85 V
